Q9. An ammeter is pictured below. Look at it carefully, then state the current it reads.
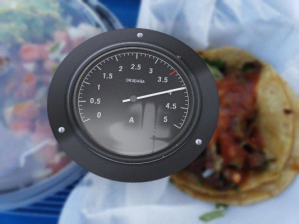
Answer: 4 A
